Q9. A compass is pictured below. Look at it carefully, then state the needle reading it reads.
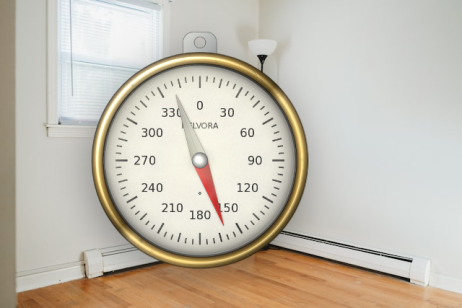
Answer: 160 °
